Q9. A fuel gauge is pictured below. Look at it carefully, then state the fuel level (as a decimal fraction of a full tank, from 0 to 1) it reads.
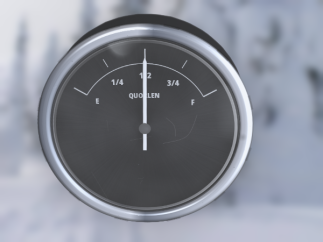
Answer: 0.5
